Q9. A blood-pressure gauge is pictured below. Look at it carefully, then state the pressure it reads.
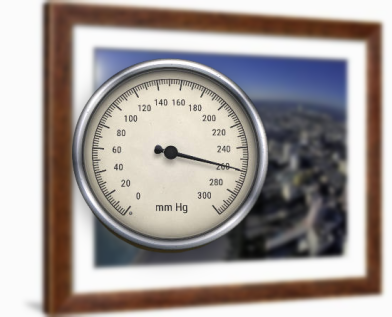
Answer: 260 mmHg
